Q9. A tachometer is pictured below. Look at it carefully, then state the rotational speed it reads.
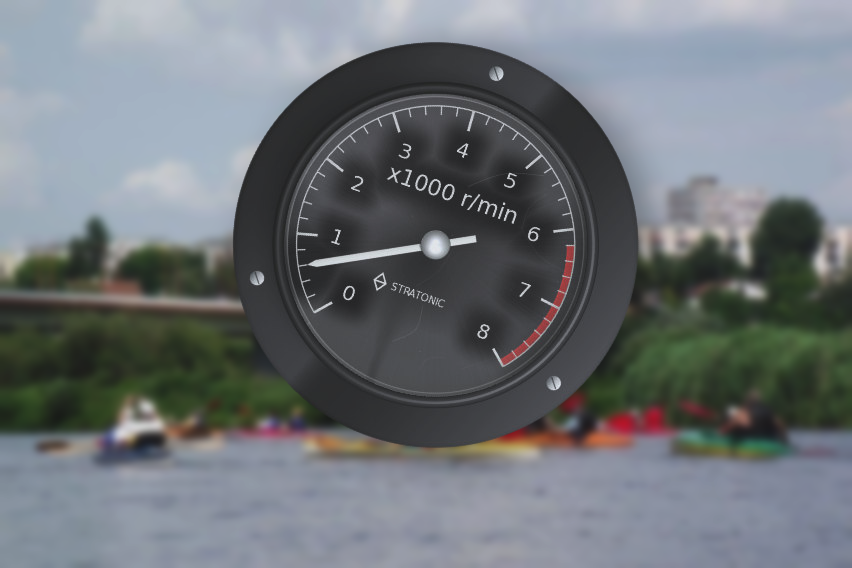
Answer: 600 rpm
